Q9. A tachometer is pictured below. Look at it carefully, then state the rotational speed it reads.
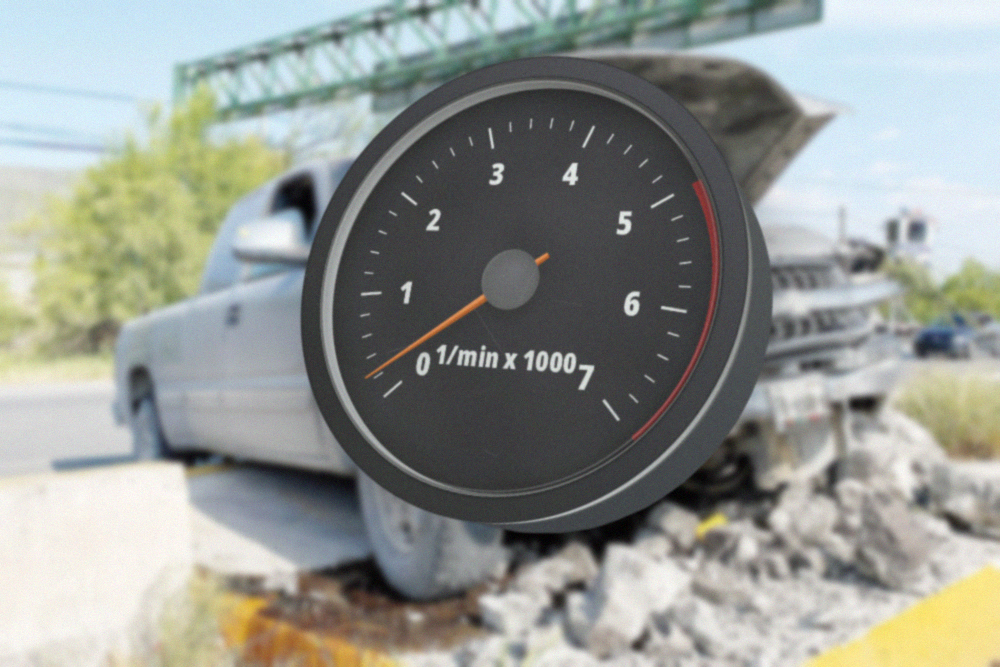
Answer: 200 rpm
